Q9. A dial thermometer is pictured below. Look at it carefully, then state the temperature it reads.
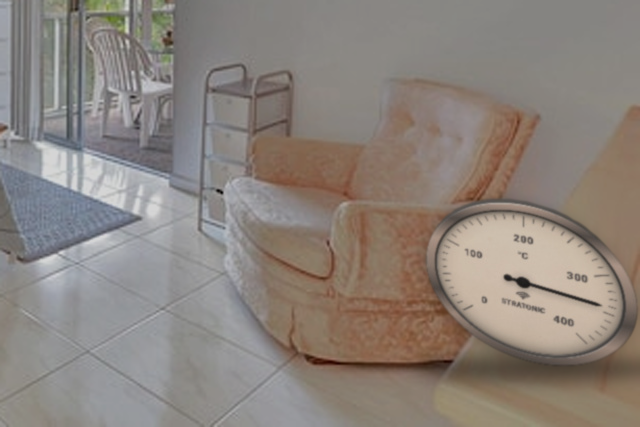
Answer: 340 °C
